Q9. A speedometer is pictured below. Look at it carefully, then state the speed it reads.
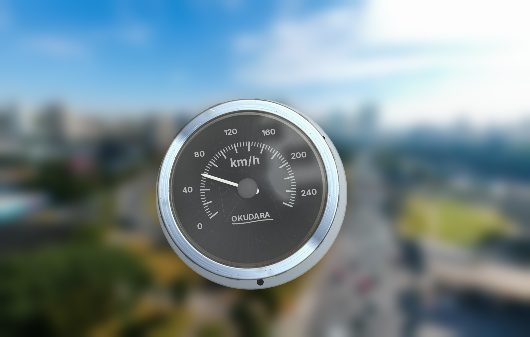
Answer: 60 km/h
